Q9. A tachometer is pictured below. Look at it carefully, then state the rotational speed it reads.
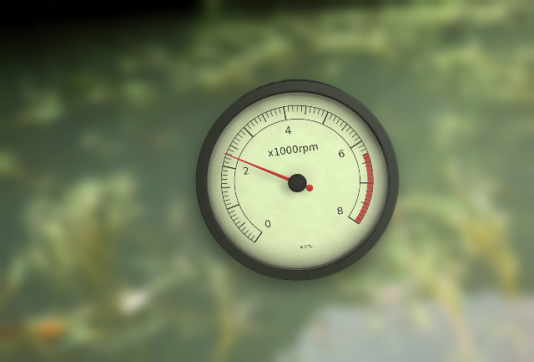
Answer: 2300 rpm
